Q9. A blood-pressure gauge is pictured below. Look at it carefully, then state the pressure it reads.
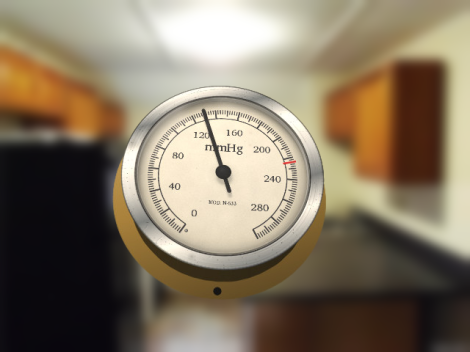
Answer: 130 mmHg
